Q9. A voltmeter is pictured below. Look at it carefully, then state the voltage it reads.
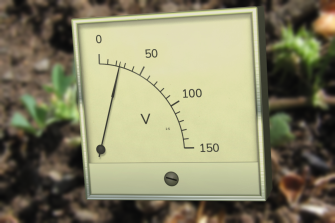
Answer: 25 V
